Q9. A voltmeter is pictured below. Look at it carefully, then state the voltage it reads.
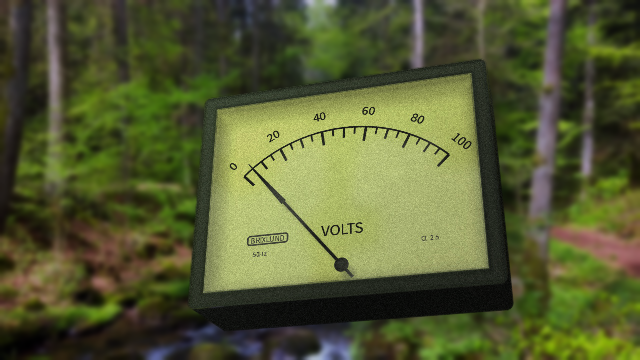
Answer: 5 V
